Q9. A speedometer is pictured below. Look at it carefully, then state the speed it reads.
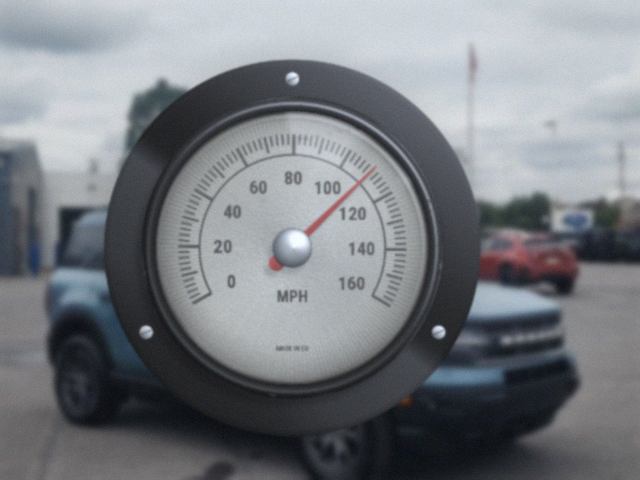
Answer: 110 mph
